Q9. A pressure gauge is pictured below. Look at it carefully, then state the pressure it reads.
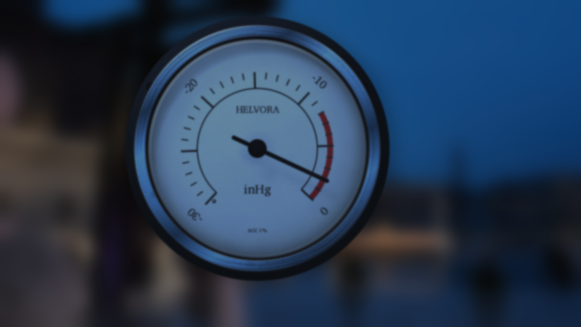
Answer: -2 inHg
